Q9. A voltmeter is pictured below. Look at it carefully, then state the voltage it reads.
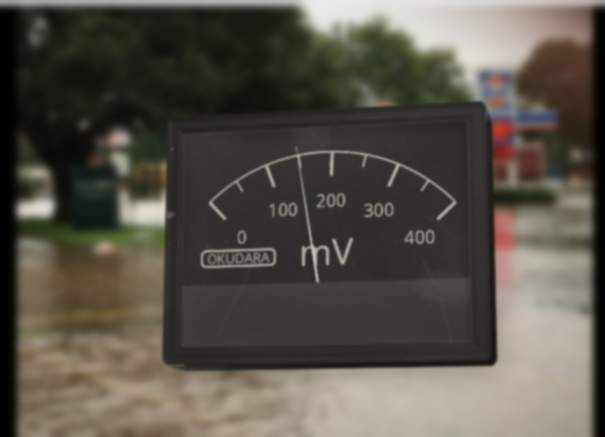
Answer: 150 mV
